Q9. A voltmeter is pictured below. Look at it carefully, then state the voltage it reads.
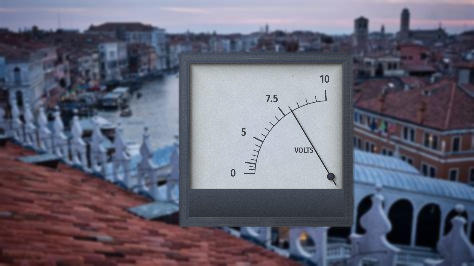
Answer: 8 V
